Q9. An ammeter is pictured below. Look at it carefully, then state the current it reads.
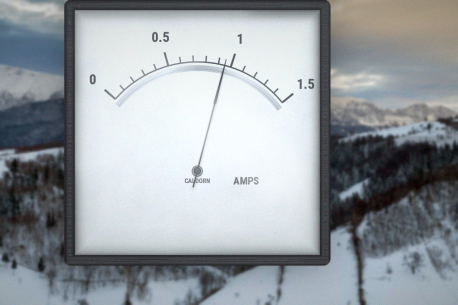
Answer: 0.95 A
